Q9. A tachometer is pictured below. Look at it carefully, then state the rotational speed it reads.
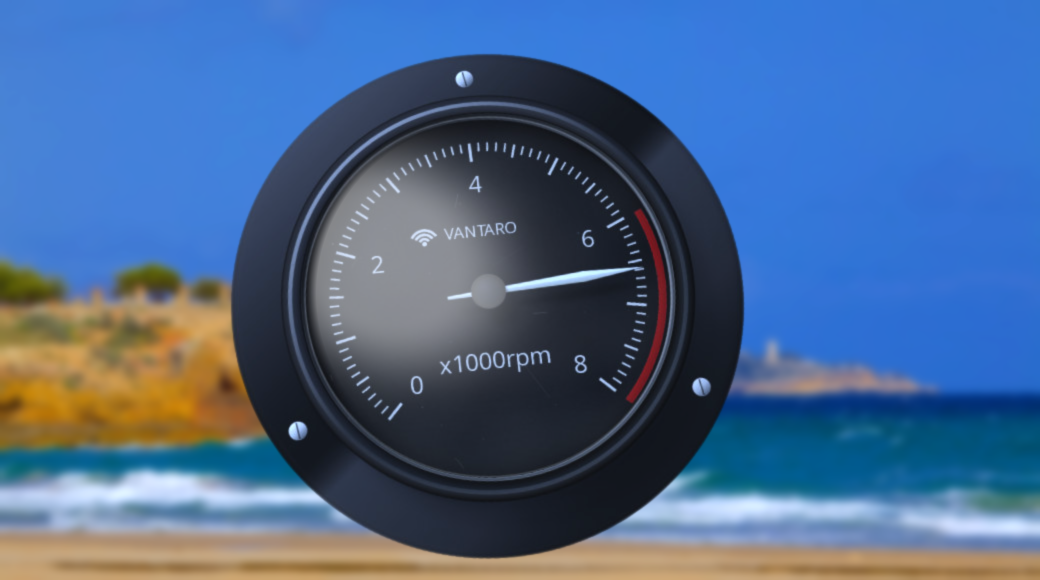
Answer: 6600 rpm
